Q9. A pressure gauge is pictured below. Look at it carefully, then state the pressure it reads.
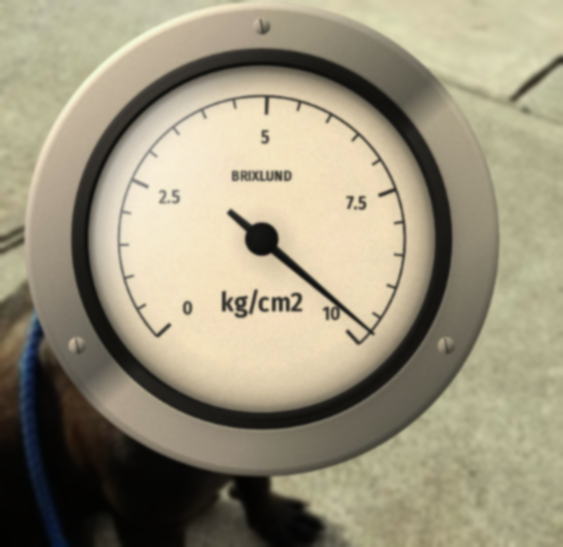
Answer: 9.75 kg/cm²
